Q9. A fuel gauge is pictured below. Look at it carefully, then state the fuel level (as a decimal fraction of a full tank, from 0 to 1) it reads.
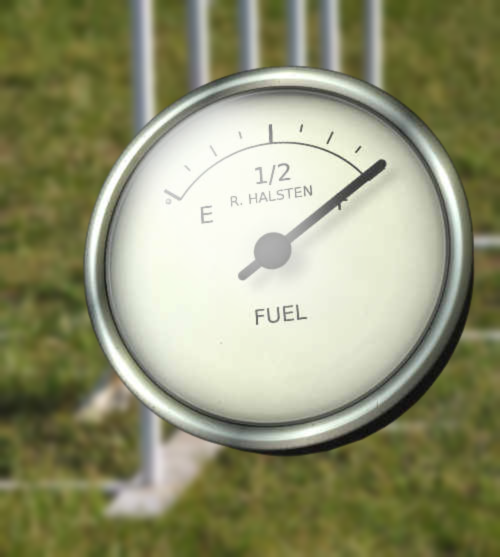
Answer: 1
